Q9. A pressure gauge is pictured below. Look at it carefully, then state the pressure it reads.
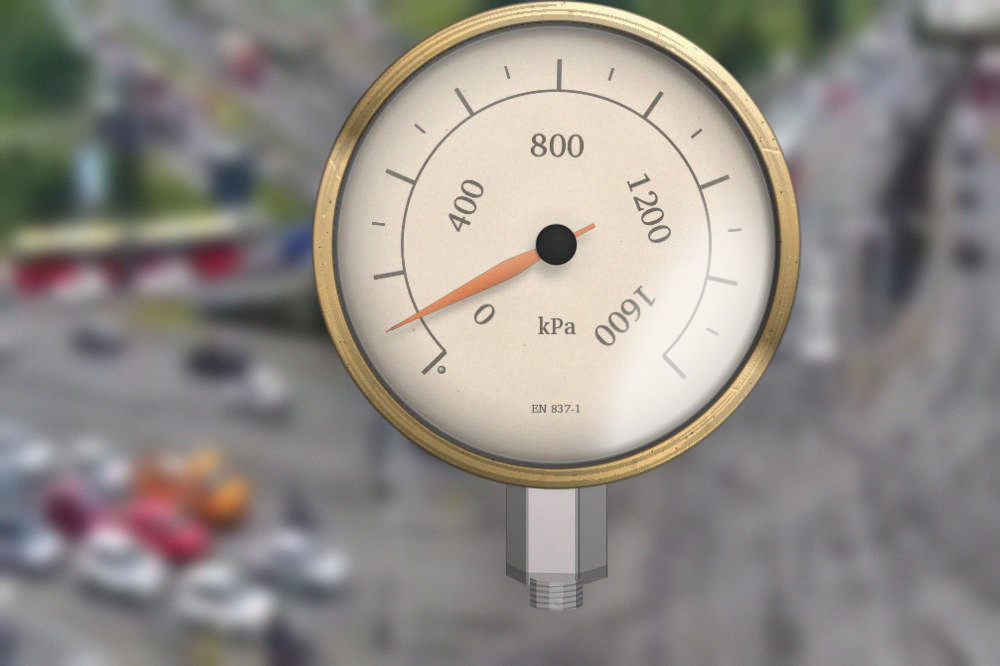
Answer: 100 kPa
